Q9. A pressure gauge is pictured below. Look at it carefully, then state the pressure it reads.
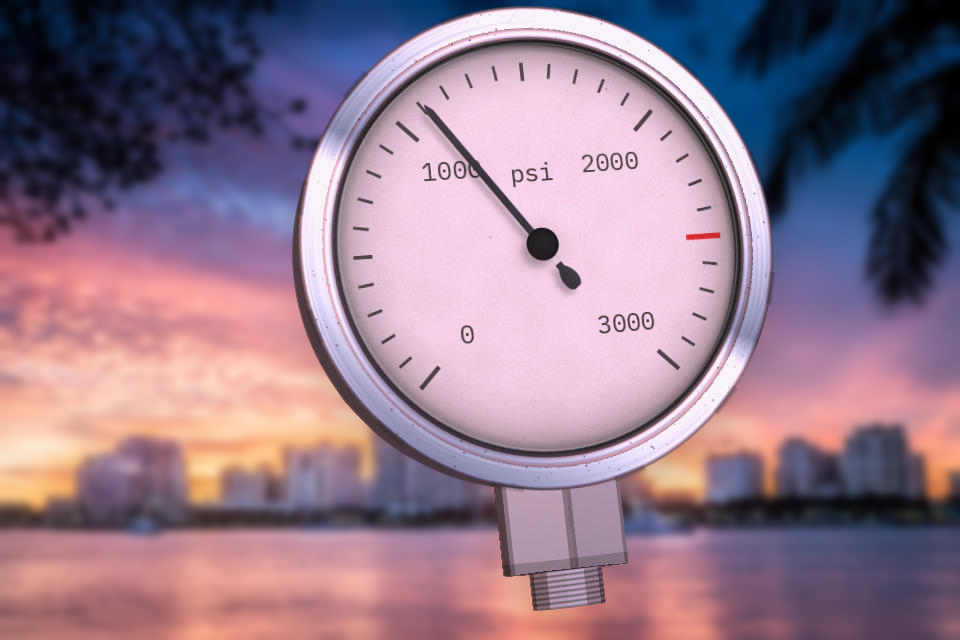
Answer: 1100 psi
